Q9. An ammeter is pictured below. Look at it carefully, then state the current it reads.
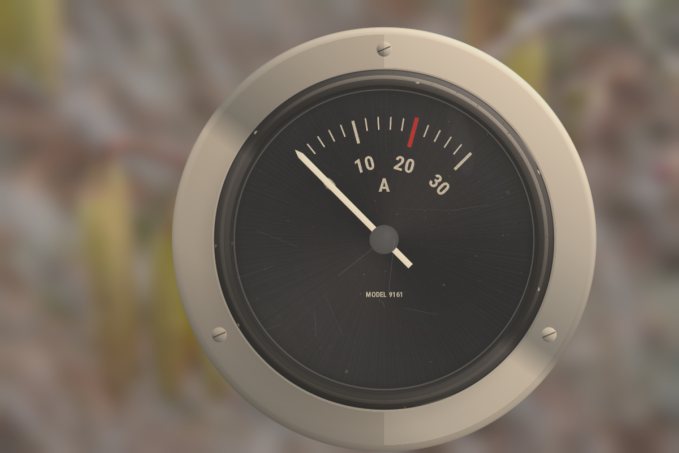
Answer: 0 A
